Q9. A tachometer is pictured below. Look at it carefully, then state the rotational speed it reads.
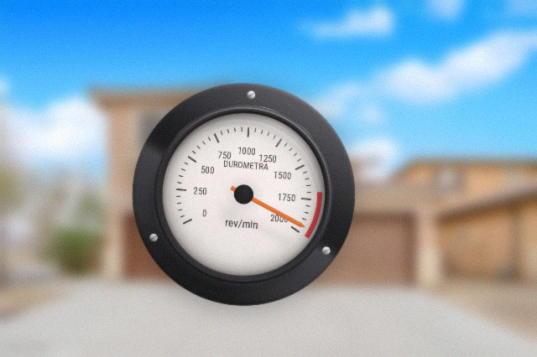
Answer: 1950 rpm
